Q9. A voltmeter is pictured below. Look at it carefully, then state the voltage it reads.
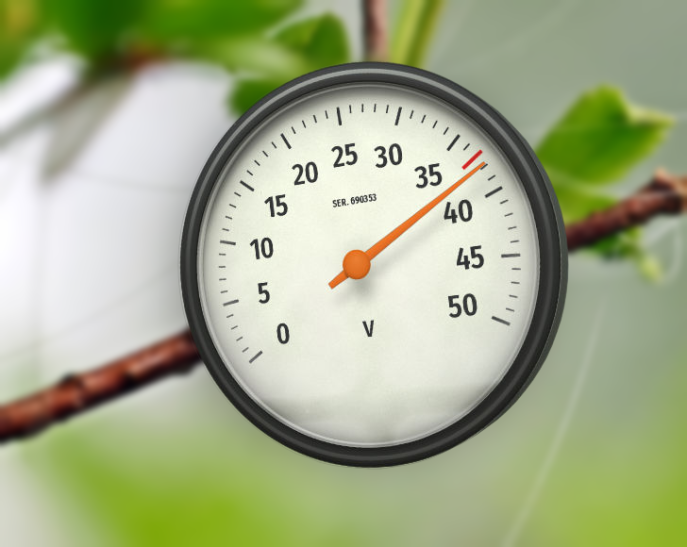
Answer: 38 V
